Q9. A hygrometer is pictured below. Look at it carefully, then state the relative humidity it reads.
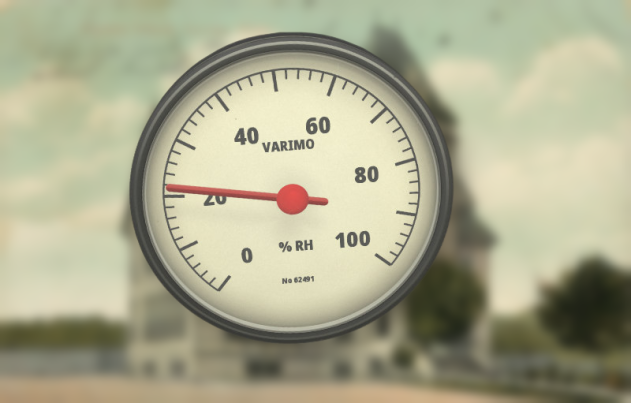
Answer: 22 %
